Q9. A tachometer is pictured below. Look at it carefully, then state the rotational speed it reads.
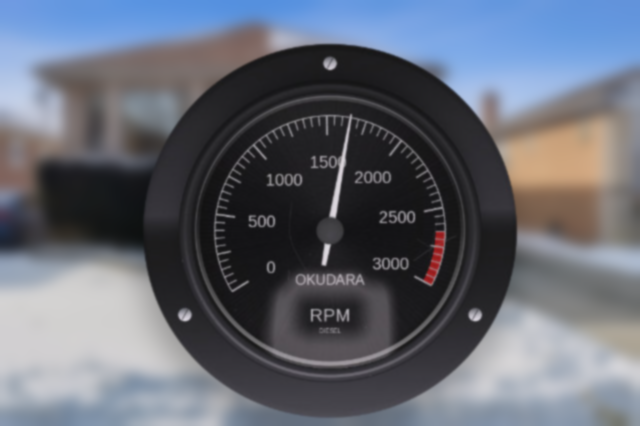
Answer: 1650 rpm
